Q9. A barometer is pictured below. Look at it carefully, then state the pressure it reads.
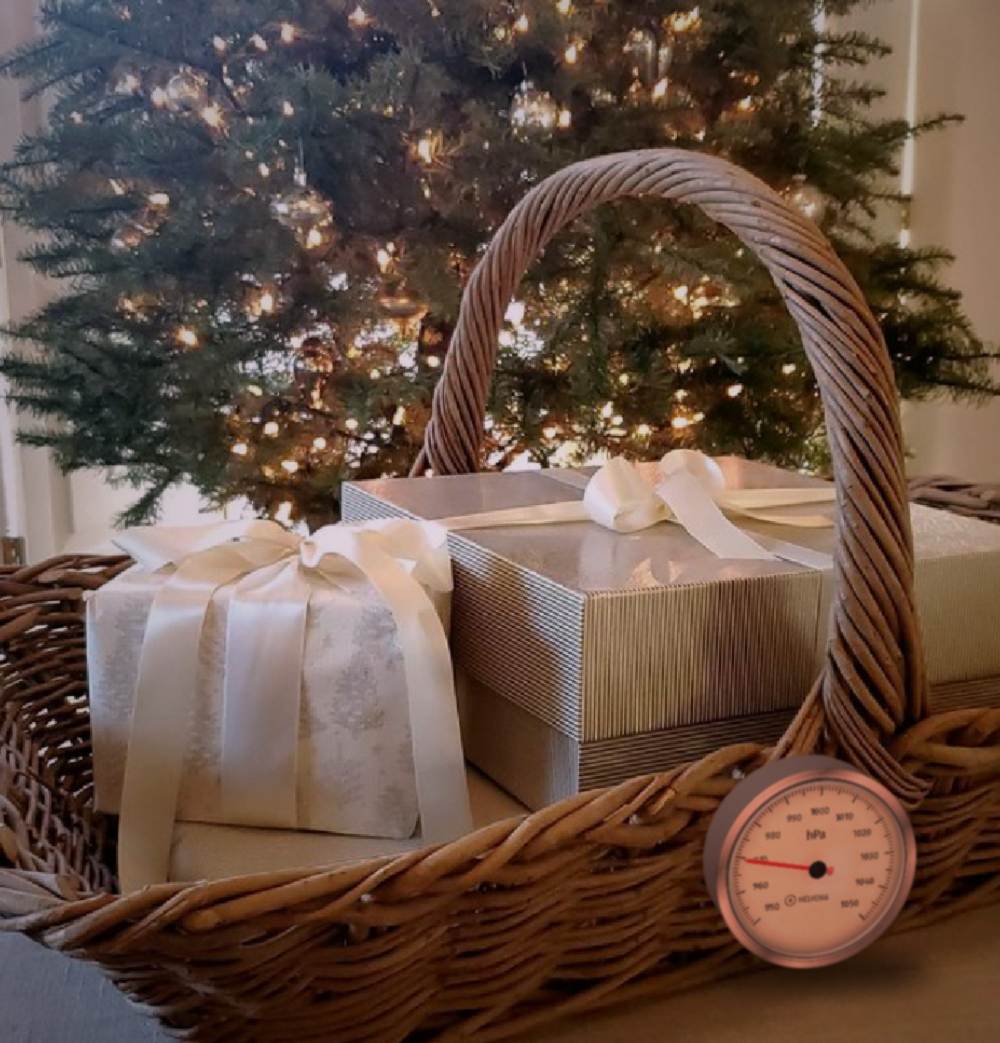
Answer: 970 hPa
